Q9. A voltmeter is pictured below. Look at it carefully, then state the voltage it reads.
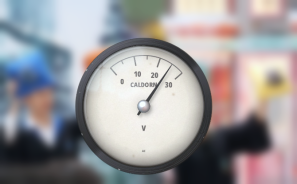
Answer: 25 V
